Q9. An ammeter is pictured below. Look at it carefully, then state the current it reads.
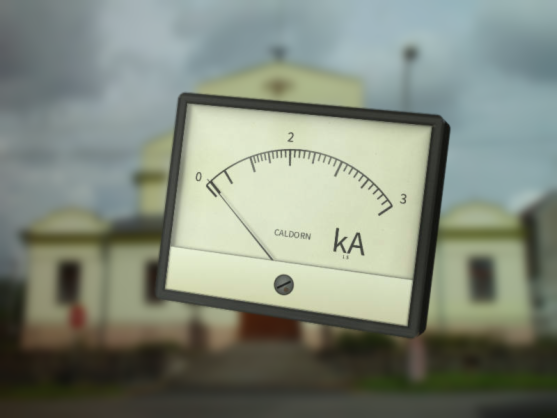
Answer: 0.5 kA
